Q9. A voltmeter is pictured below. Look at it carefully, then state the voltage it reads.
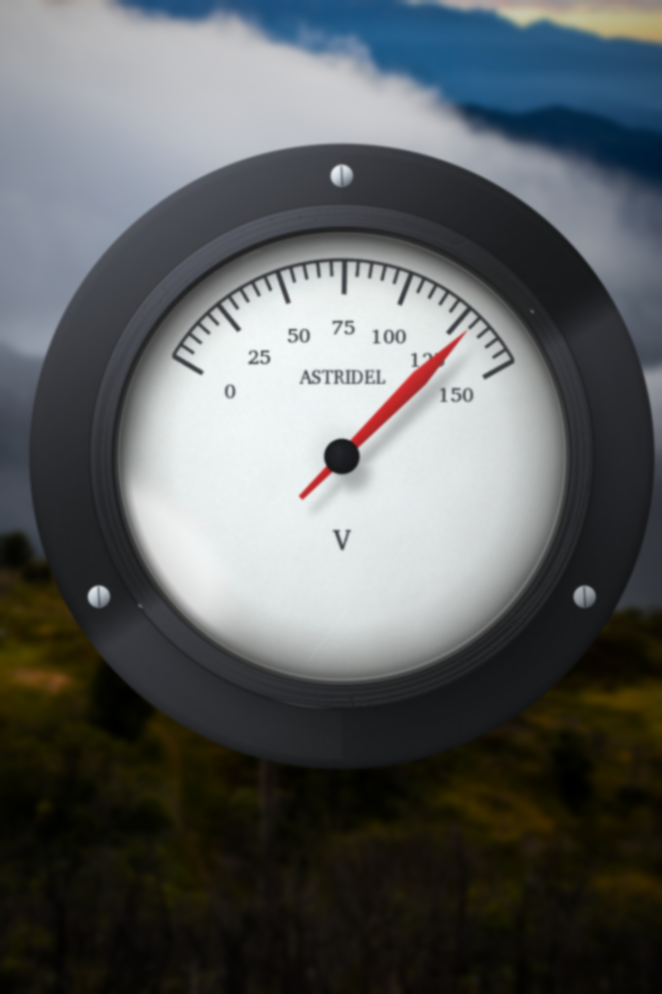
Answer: 130 V
